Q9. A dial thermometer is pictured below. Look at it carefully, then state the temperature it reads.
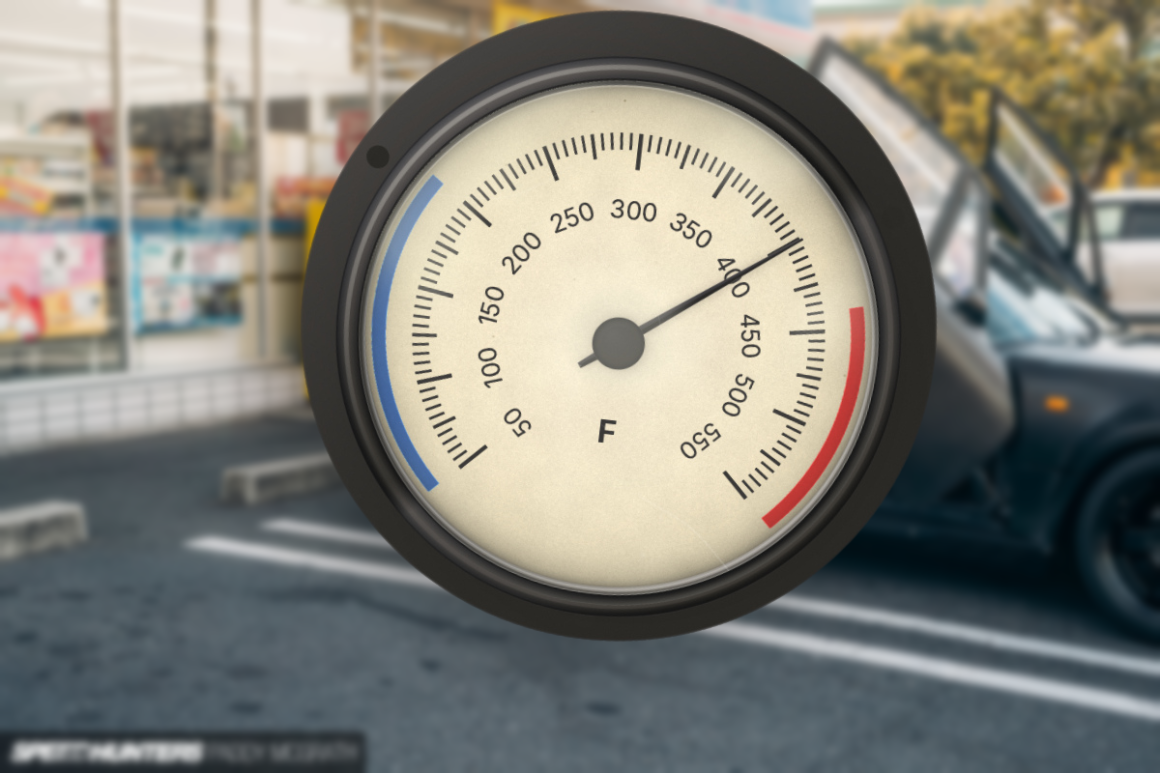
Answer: 400 °F
